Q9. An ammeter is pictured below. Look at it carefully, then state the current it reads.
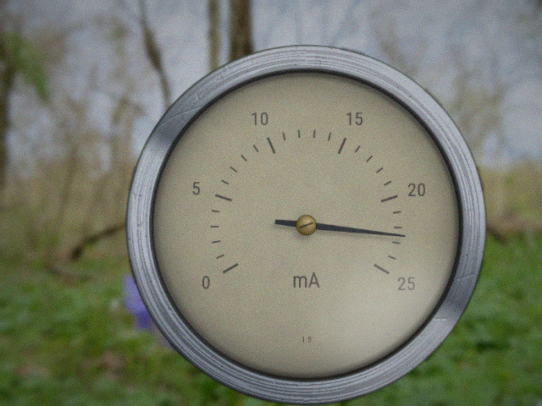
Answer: 22.5 mA
